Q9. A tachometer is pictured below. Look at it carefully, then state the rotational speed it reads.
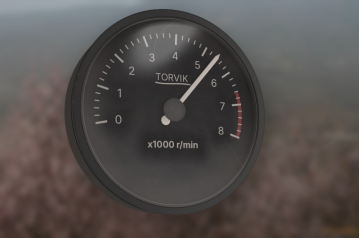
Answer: 5400 rpm
